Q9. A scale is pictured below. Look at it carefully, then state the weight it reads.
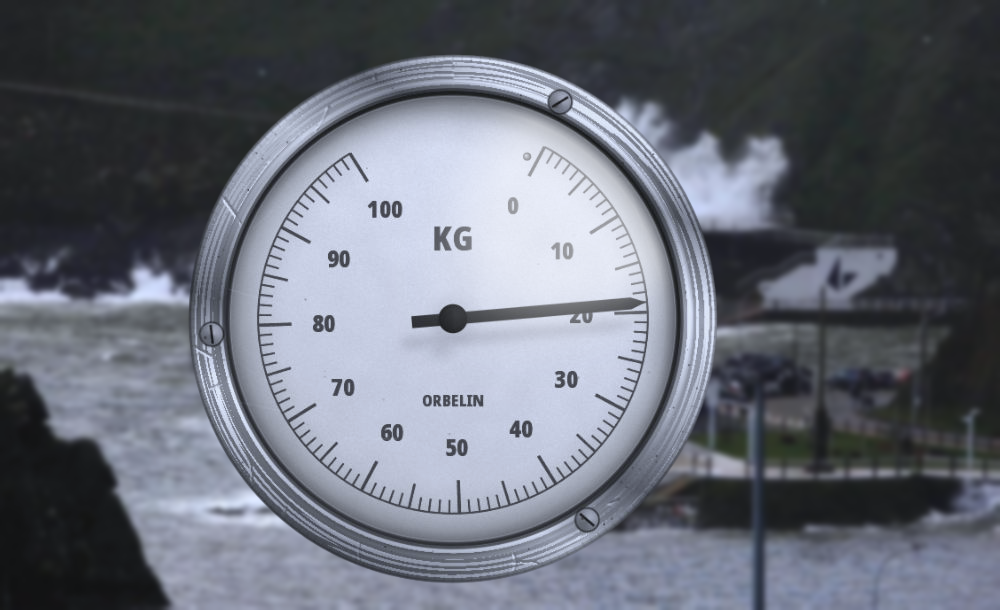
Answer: 19 kg
